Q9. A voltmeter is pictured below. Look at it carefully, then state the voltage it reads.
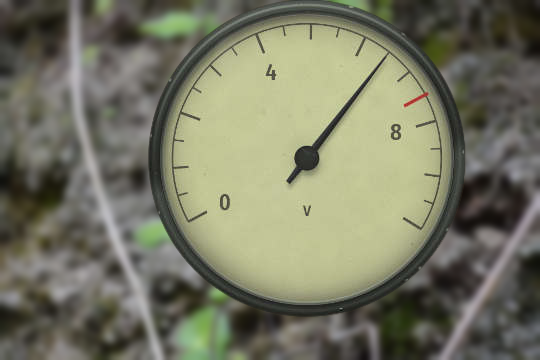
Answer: 6.5 V
